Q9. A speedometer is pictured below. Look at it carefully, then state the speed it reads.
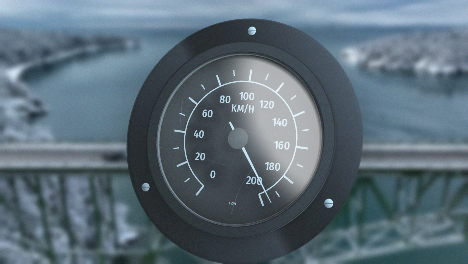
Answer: 195 km/h
